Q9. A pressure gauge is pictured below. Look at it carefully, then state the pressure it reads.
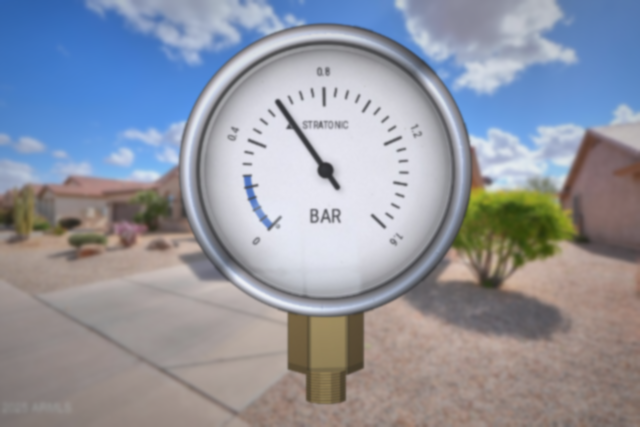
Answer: 0.6 bar
